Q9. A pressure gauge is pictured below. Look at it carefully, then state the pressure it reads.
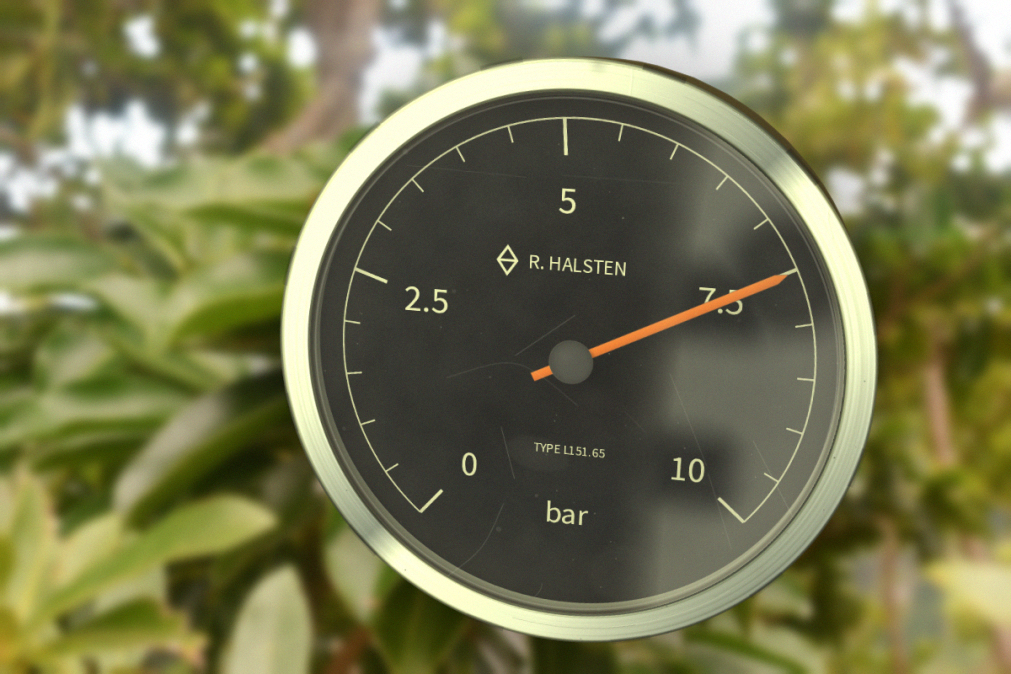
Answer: 7.5 bar
